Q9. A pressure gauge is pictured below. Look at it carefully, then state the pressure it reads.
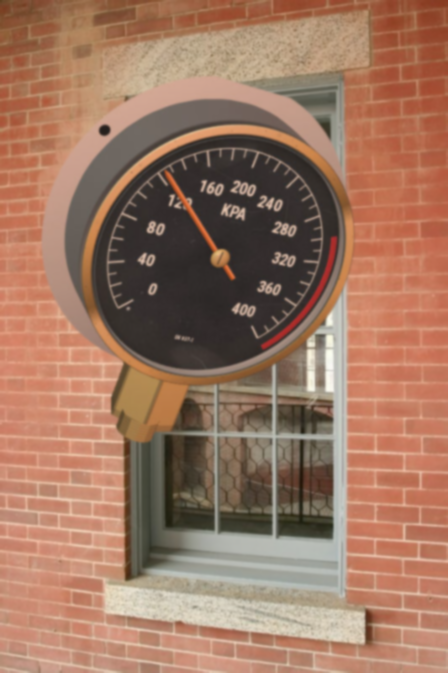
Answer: 125 kPa
